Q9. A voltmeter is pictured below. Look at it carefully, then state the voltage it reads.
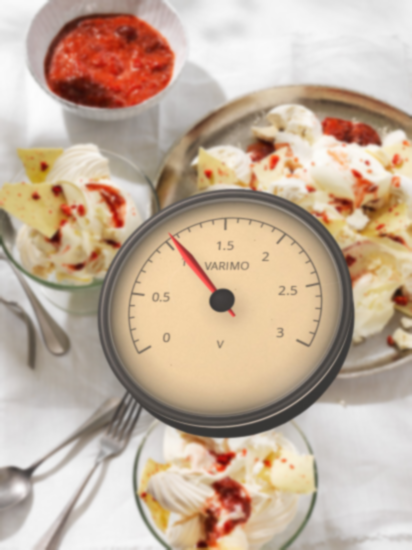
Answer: 1.05 V
